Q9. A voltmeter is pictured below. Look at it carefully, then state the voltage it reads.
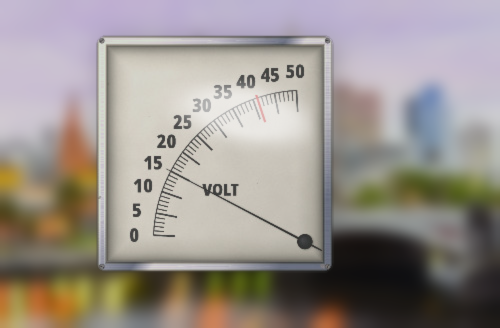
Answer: 15 V
